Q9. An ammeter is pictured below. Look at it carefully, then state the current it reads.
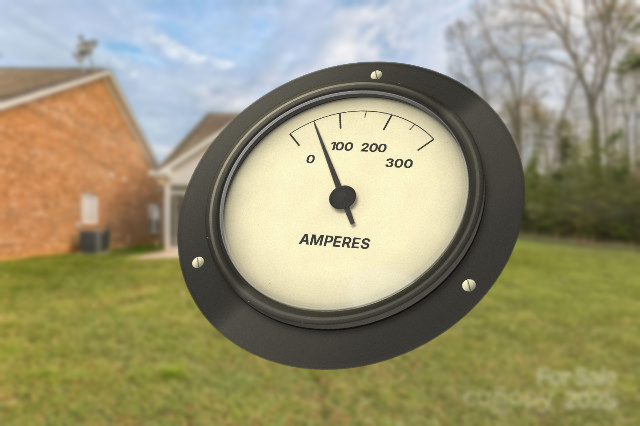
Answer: 50 A
